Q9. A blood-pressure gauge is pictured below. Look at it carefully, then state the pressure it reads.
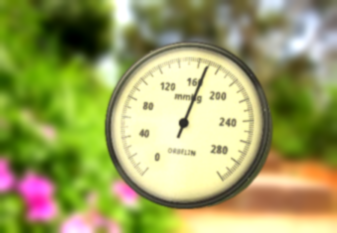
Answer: 170 mmHg
